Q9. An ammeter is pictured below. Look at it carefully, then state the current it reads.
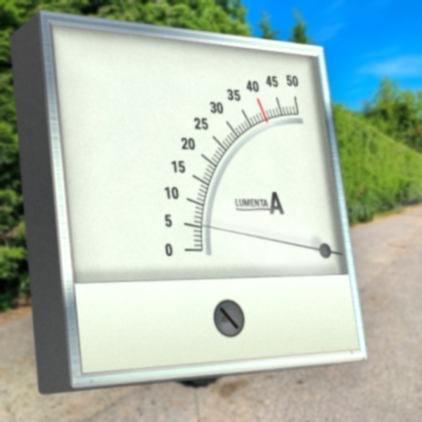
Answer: 5 A
